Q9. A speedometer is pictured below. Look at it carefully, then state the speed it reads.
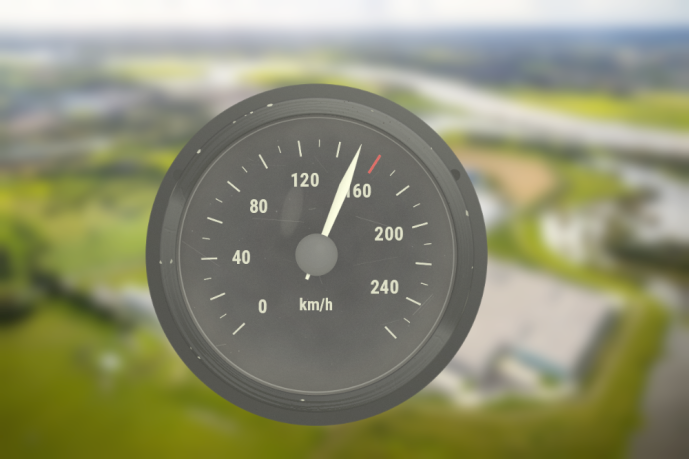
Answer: 150 km/h
